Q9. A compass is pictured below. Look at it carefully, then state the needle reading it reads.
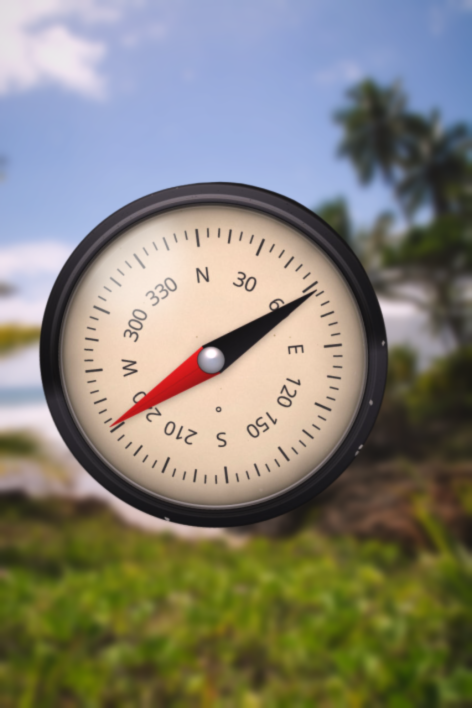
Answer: 242.5 °
